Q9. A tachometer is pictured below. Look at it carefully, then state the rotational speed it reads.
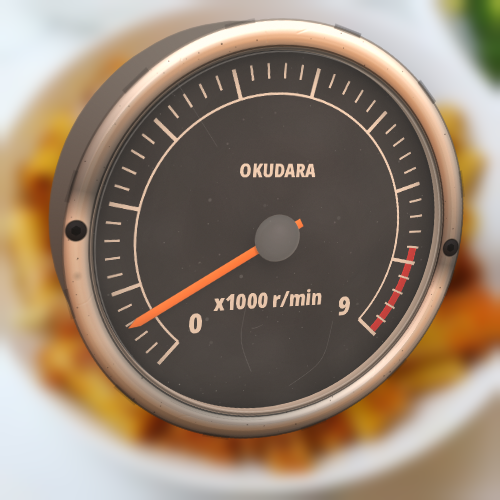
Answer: 600 rpm
